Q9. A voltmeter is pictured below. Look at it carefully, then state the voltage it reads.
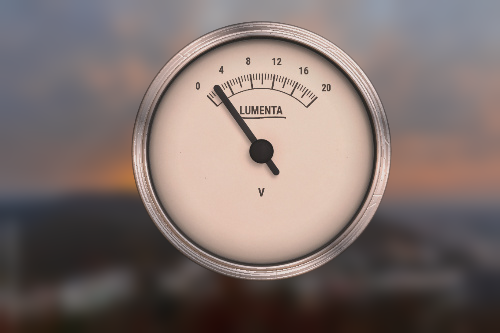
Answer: 2 V
